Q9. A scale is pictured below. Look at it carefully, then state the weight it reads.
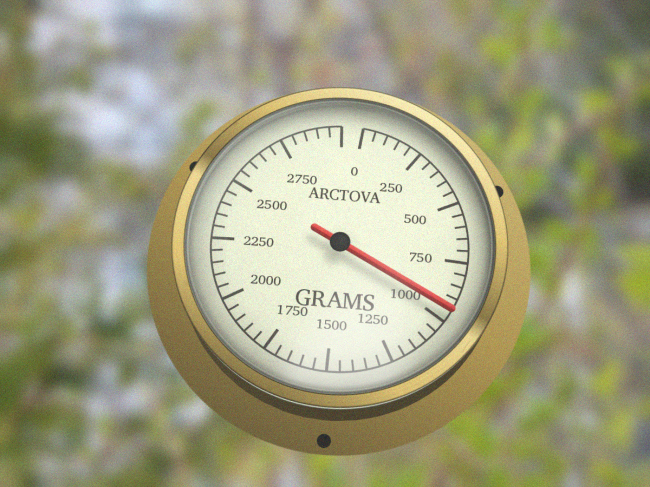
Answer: 950 g
